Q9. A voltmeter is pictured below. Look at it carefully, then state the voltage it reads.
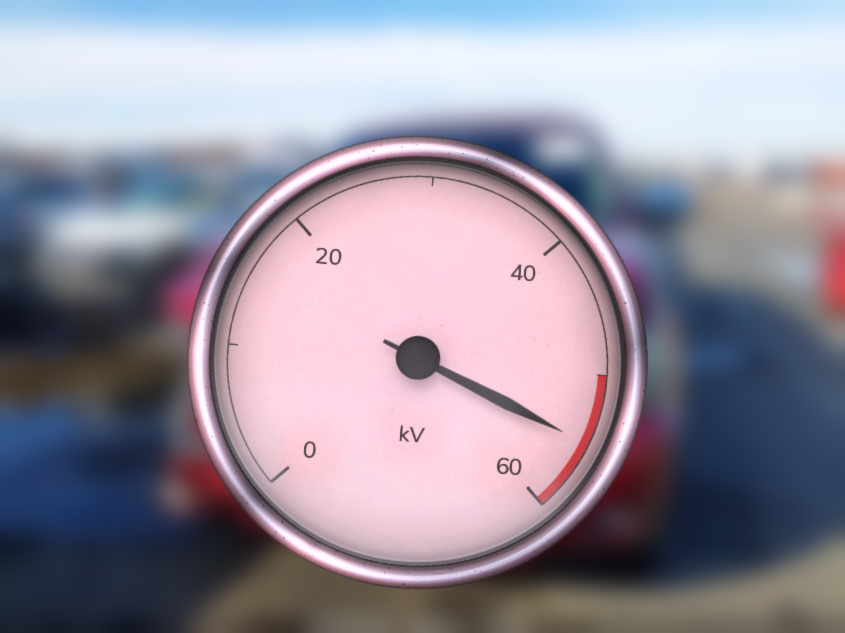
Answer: 55 kV
